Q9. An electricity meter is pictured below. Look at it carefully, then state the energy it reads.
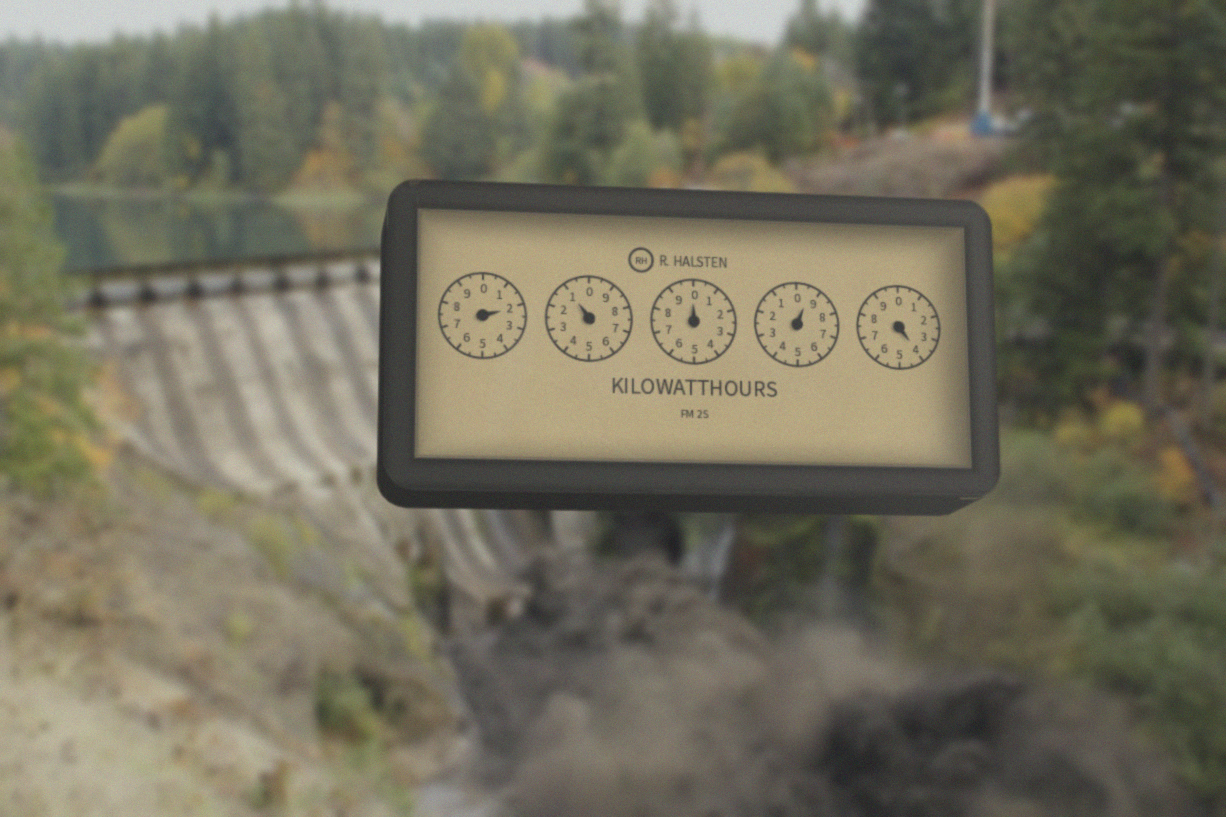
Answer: 20994 kWh
